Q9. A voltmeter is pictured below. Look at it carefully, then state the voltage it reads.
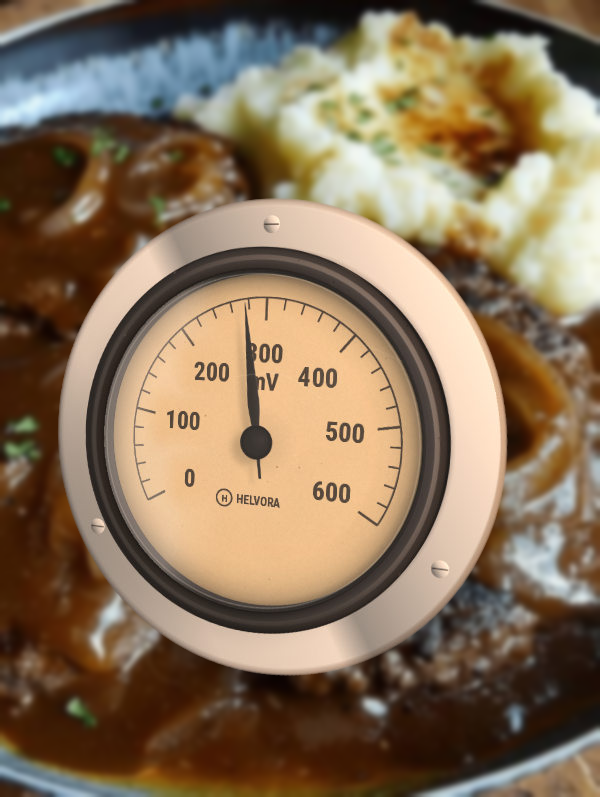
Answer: 280 mV
